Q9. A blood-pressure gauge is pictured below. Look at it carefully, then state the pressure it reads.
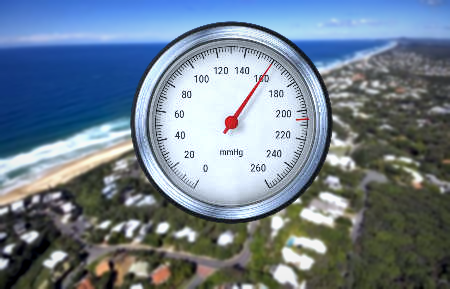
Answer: 160 mmHg
